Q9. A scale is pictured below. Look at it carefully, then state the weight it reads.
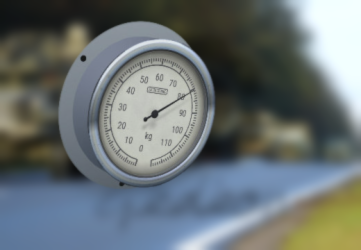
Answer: 80 kg
